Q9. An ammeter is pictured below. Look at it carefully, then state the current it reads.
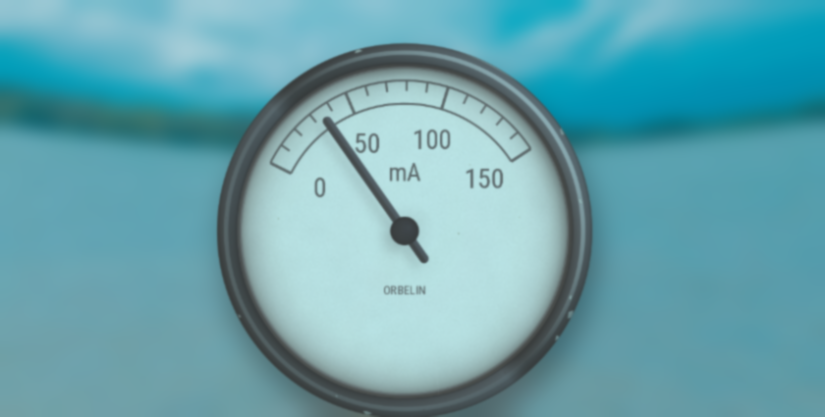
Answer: 35 mA
